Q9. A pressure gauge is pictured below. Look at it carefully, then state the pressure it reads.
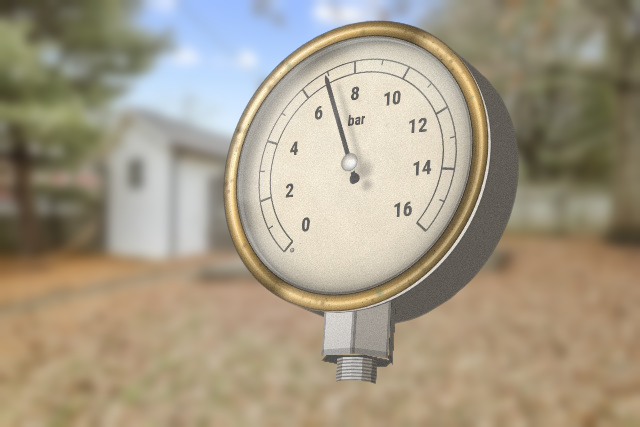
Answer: 7 bar
